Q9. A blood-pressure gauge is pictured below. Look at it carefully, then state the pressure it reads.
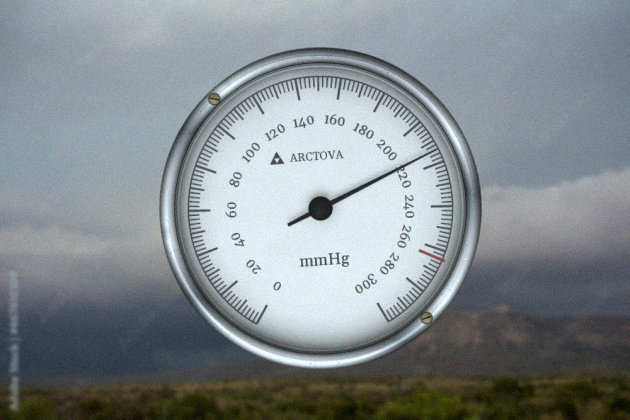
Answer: 214 mmHg
